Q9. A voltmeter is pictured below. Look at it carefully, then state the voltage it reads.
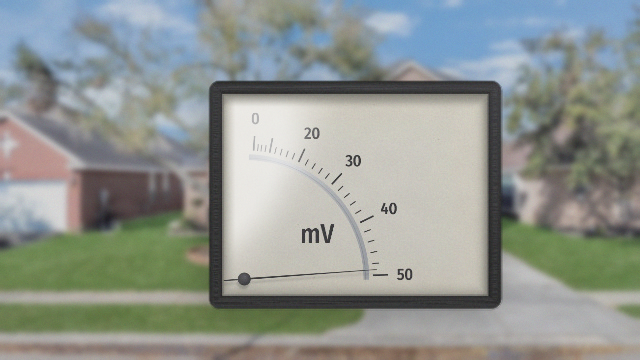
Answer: 49 mV
